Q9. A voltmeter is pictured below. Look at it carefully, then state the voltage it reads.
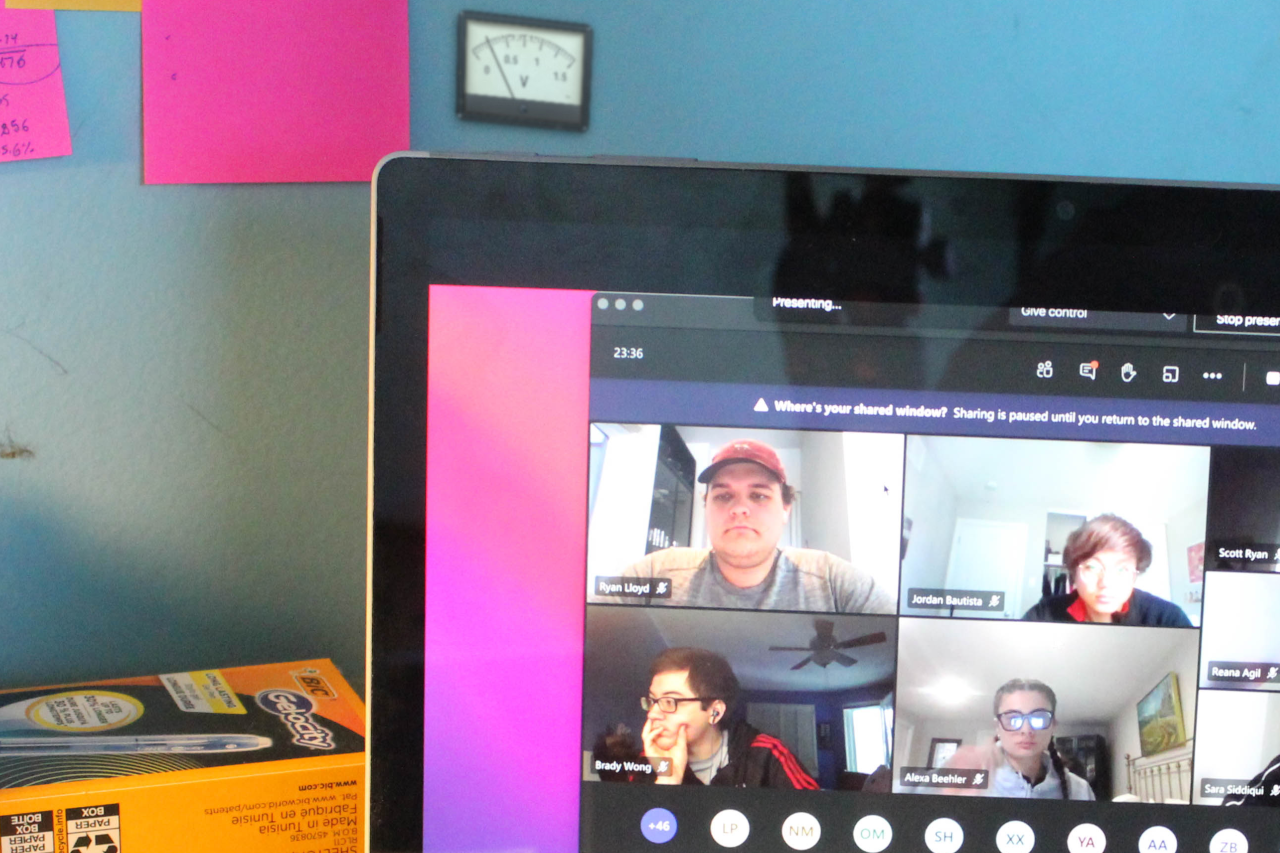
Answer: 0.25 V
